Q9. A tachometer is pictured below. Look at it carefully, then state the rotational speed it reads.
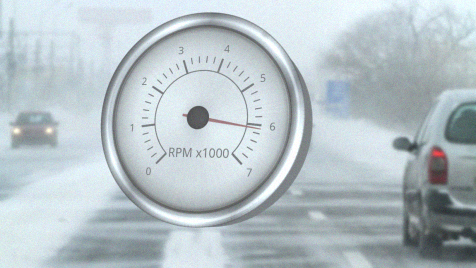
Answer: 6100 rpm
